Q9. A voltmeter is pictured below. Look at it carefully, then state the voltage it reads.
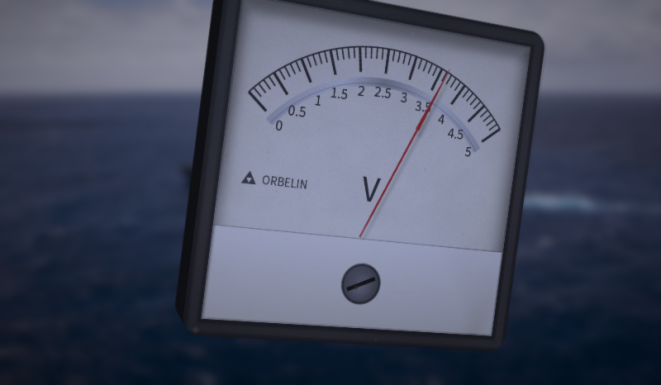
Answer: 3.6 V
